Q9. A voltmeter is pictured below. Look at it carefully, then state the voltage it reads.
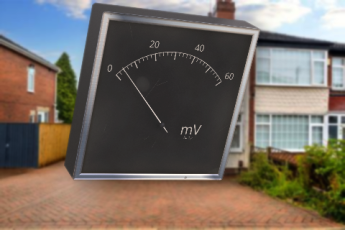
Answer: 4 mV
